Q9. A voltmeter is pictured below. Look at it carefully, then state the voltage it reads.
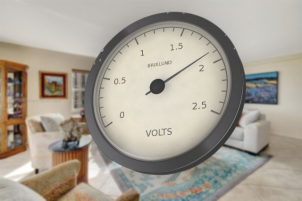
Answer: 1.9 V
